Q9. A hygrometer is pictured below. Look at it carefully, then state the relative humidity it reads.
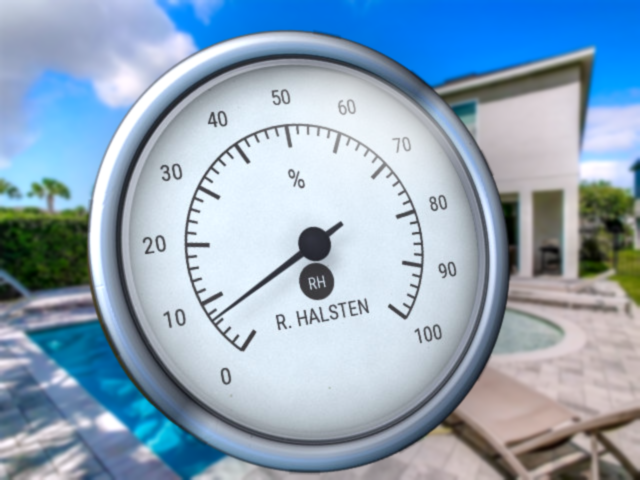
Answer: 7 %
